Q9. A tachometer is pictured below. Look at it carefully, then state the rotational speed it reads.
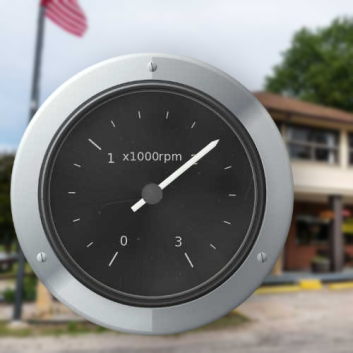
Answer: 2000 rpm
